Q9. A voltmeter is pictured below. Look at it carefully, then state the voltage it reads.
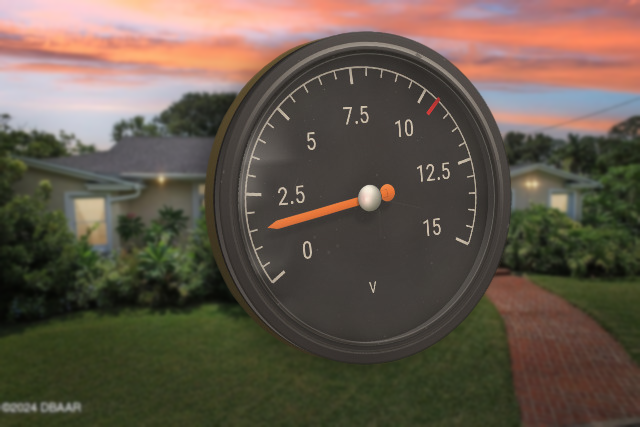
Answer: 1.5 V
